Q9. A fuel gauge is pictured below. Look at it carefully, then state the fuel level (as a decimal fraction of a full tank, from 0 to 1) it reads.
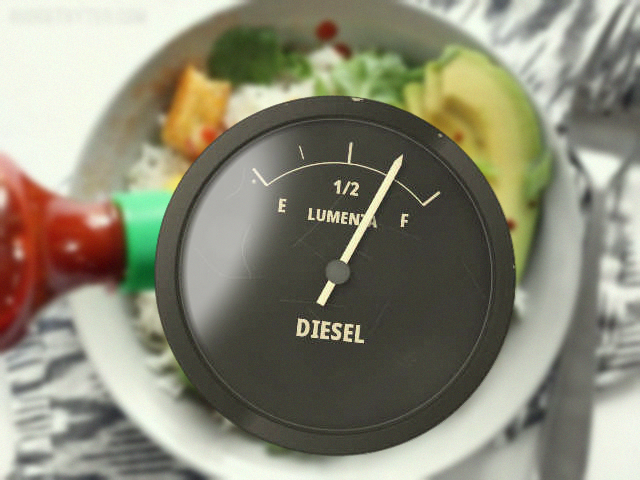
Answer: 0.75
